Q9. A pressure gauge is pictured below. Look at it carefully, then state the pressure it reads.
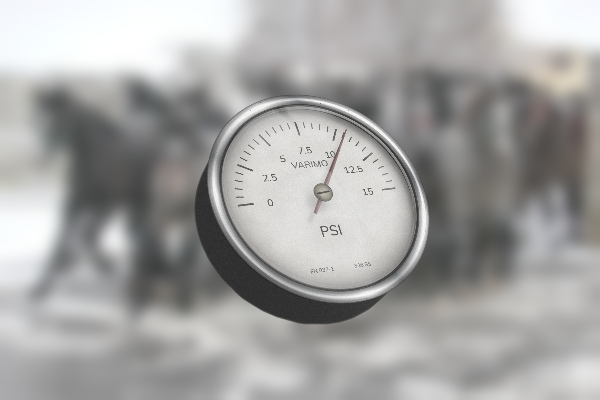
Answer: 10.5 psi
